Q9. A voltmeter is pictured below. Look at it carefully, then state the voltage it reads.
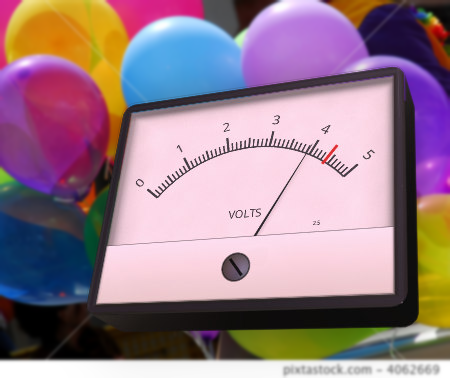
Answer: 4 V
